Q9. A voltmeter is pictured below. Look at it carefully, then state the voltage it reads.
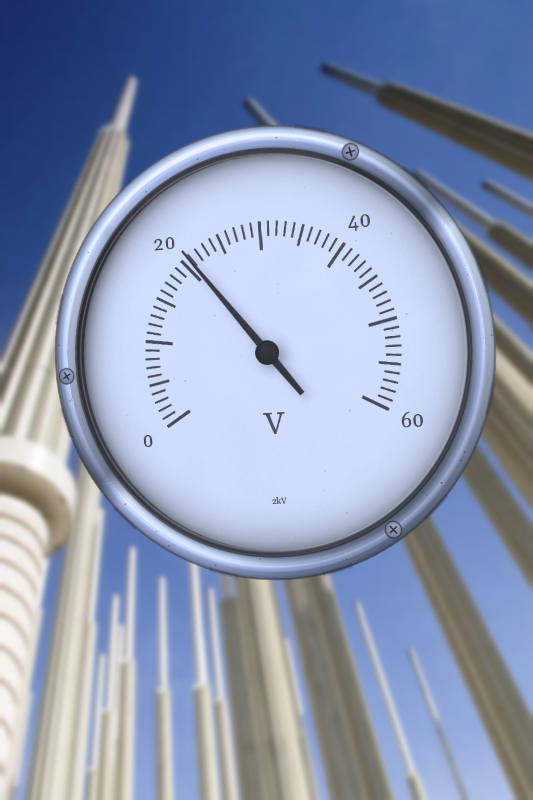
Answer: 21 V
